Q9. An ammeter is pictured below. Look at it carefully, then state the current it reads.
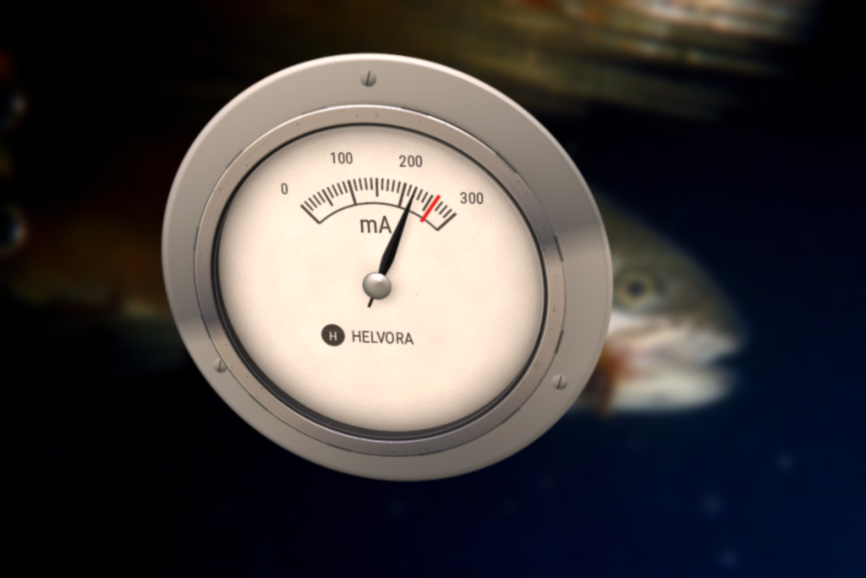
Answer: 220 mA
